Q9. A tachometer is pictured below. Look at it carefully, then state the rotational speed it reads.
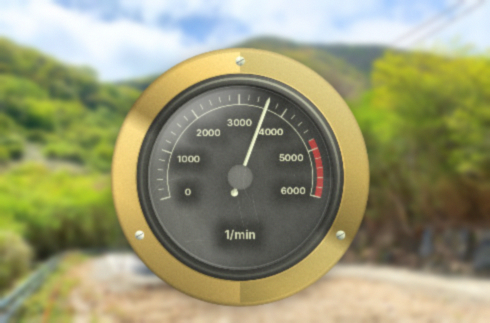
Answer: 3600 rpm
